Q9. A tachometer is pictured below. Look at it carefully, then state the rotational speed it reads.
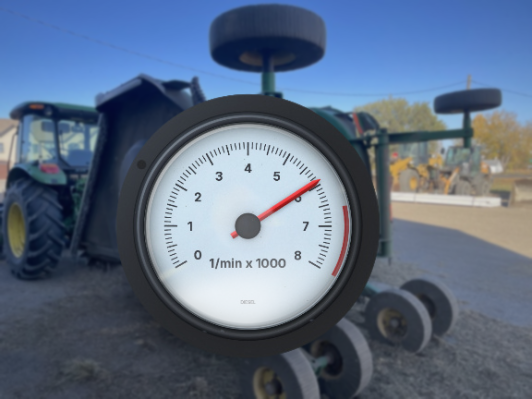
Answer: 5900 rpm
